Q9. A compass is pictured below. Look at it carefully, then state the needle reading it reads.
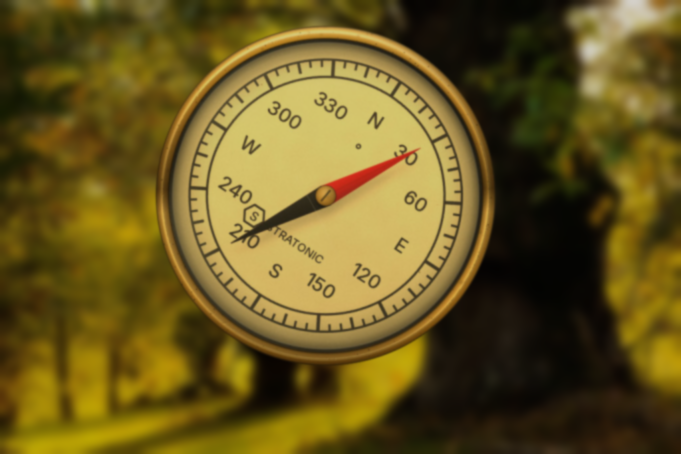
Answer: 30 °
